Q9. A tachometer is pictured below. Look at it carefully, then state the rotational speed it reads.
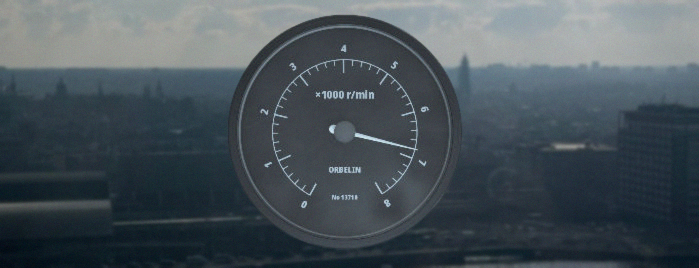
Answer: 6800 rpm
